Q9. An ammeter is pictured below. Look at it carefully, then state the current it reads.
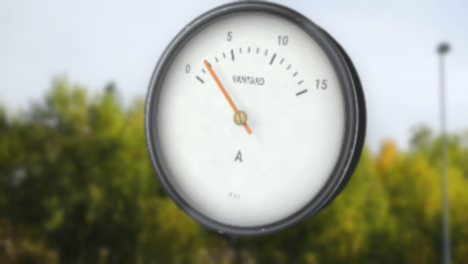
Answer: 2 A
